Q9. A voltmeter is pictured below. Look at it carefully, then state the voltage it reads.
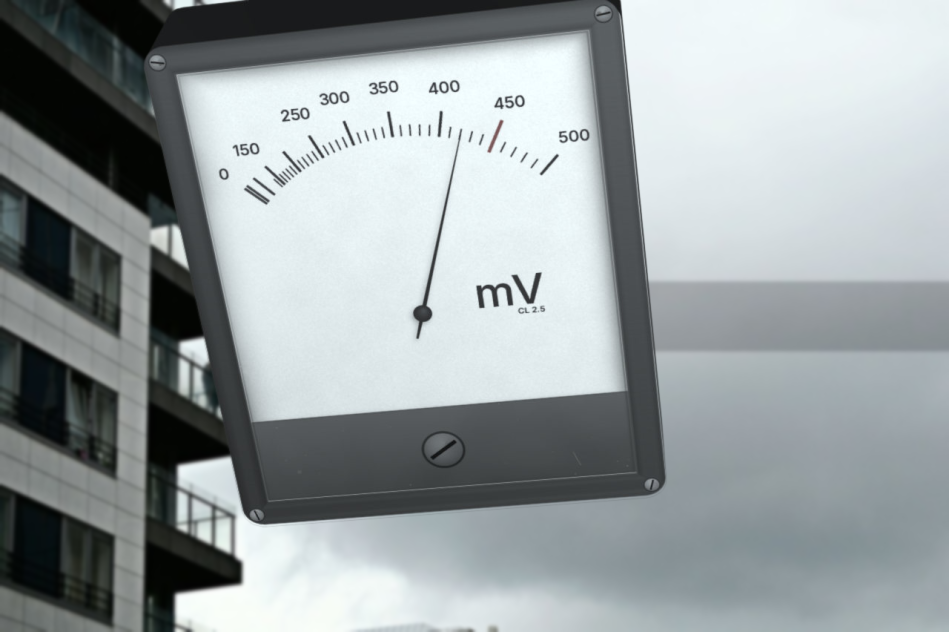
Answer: 420 mV
